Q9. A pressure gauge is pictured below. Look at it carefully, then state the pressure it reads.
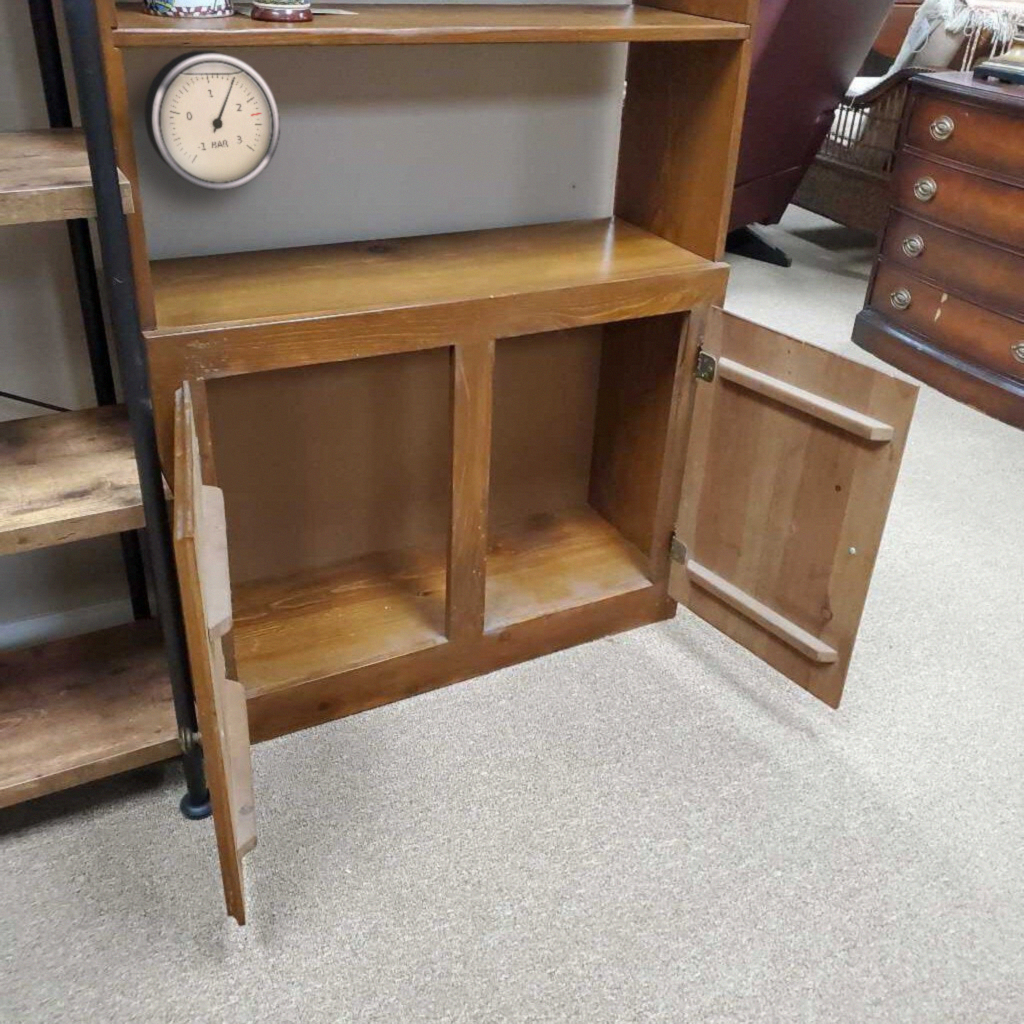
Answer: 1.5 bar
